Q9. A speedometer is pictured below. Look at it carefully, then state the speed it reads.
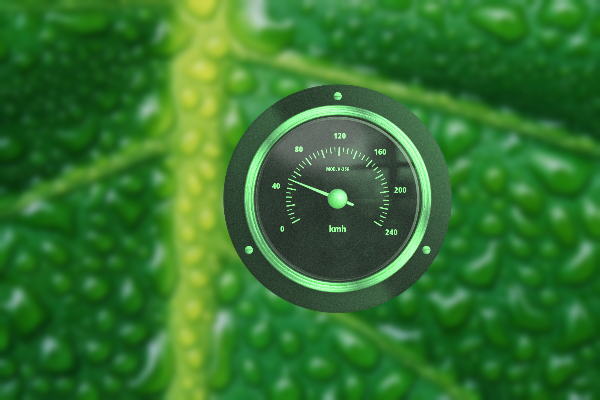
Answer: 50 km/h
